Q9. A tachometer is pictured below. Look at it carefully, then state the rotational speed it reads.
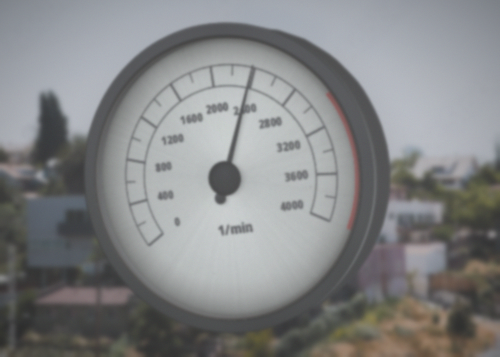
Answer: 2400 rpm
